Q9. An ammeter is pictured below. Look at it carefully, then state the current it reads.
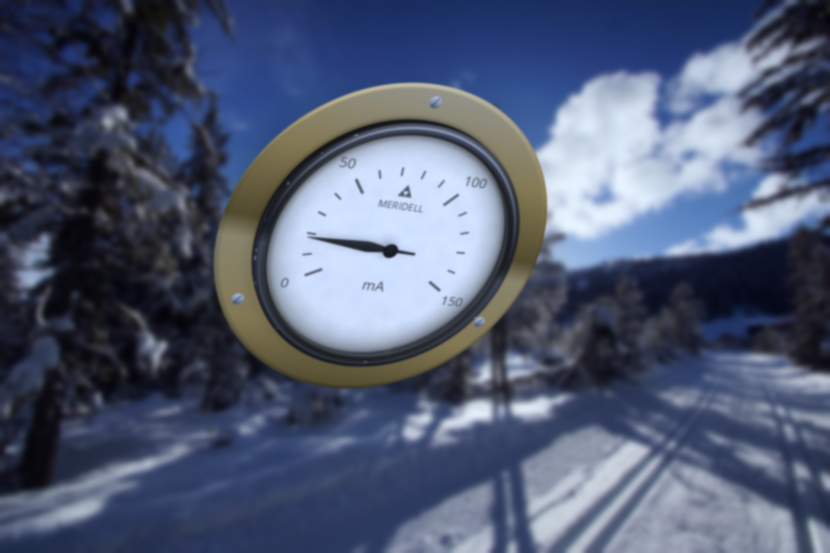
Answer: 20 mA
